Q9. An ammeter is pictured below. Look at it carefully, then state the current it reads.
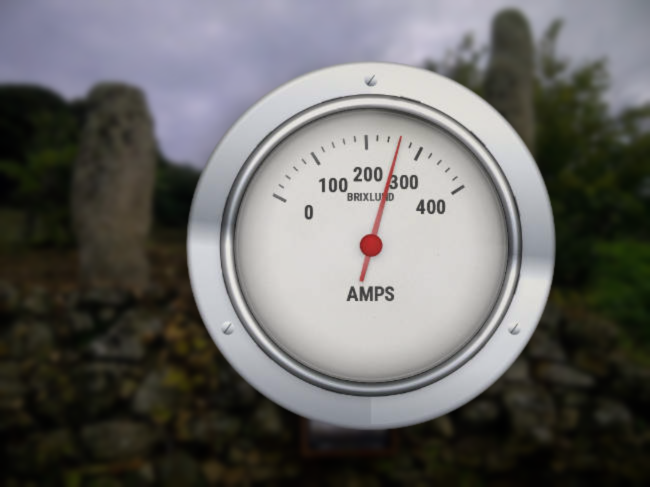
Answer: 260 A
